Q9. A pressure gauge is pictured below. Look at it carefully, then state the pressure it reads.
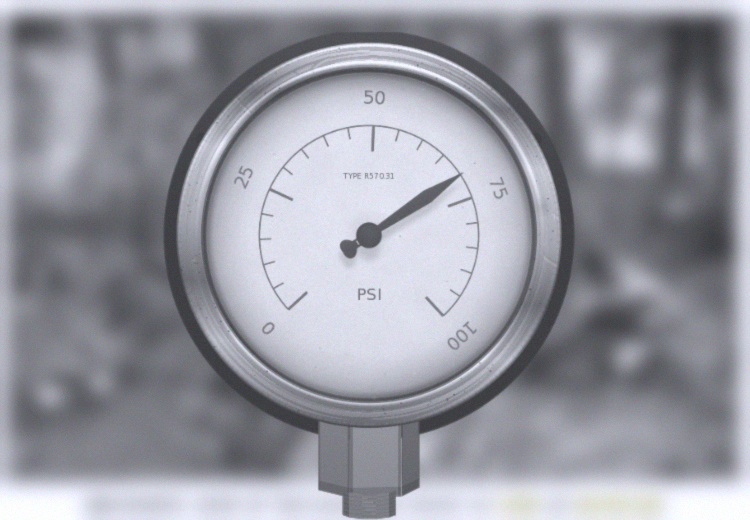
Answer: 70 psi
